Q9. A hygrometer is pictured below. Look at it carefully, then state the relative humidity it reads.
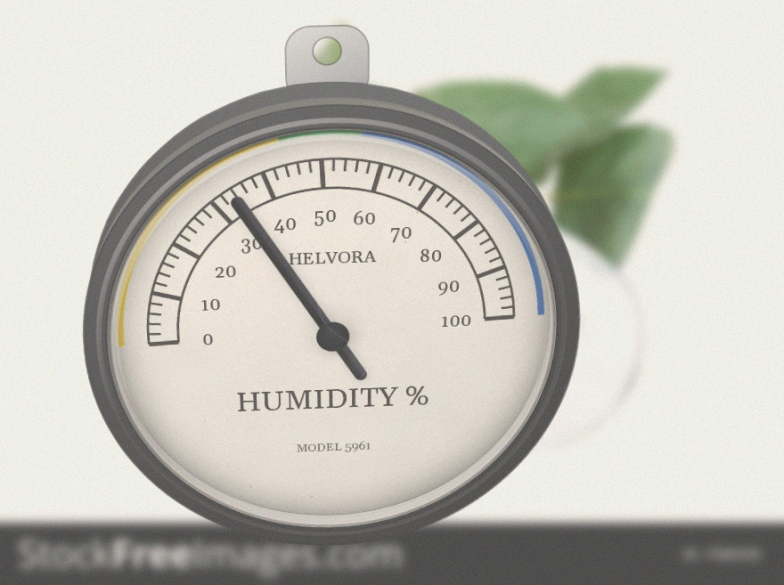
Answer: 34 %
